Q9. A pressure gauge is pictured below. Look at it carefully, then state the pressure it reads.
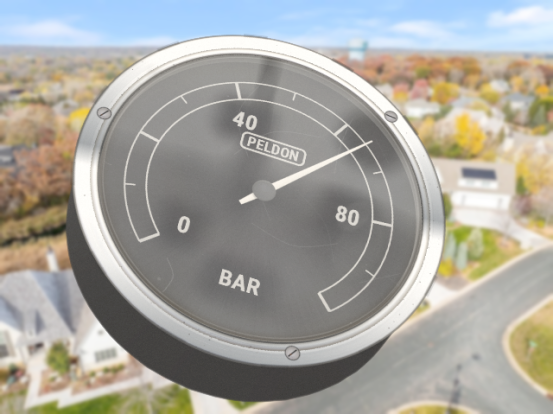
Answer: 65 bar
